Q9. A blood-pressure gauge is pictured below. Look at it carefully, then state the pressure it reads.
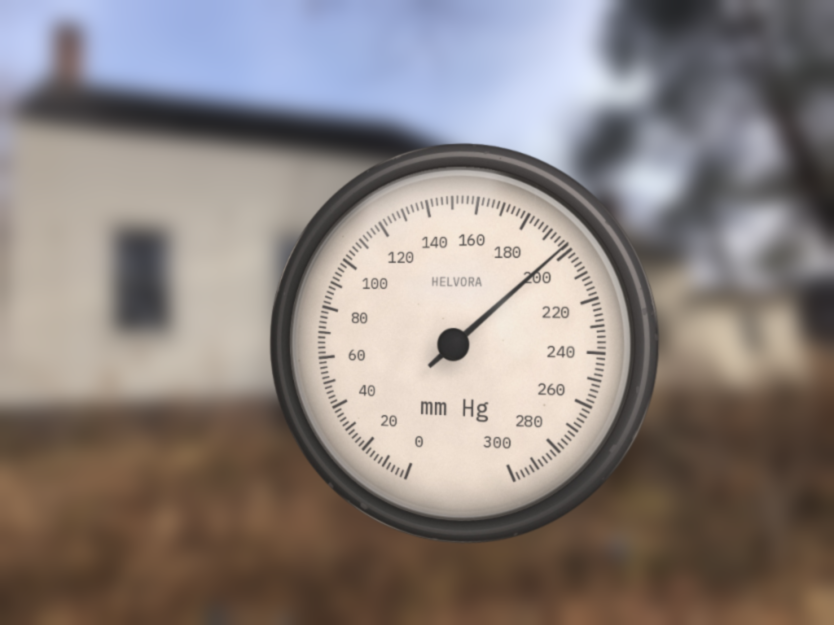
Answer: 198 mmHg
